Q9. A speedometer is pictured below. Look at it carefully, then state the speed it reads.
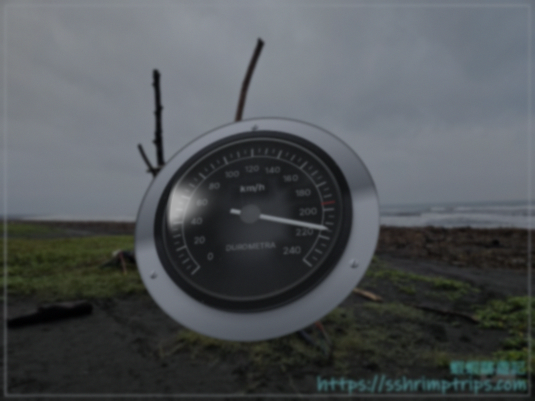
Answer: 215 km/h
